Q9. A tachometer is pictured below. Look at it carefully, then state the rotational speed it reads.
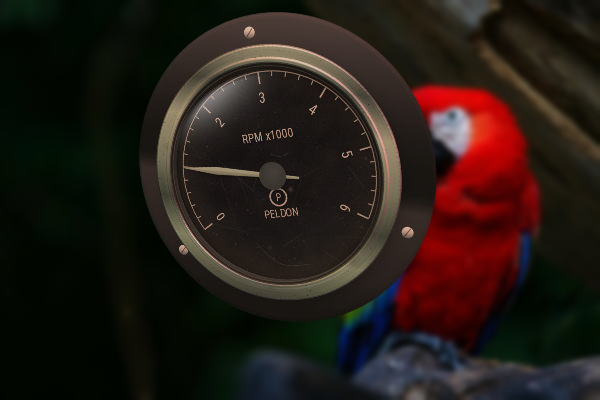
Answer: 1000 rpm
